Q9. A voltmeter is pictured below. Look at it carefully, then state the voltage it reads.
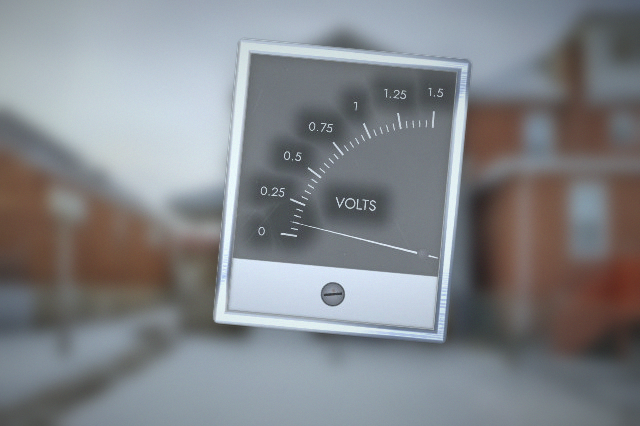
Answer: 0.1 V
